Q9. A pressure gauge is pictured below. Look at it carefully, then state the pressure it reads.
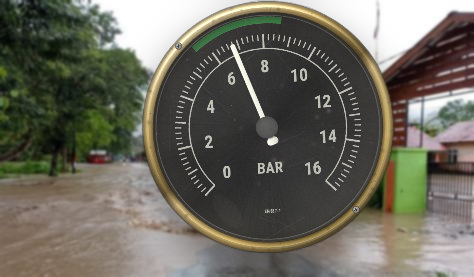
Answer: 6.8 bar
